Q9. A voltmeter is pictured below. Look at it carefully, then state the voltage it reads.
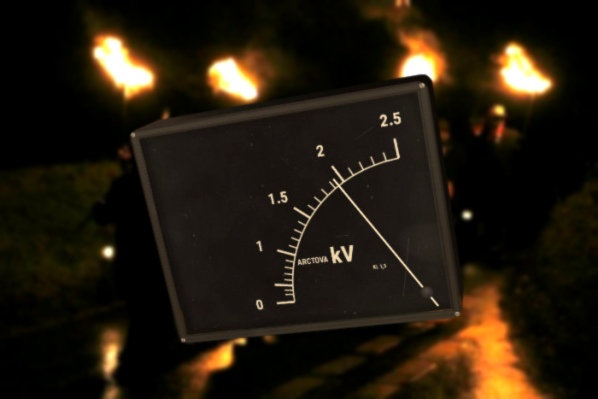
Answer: 1.95 kV
